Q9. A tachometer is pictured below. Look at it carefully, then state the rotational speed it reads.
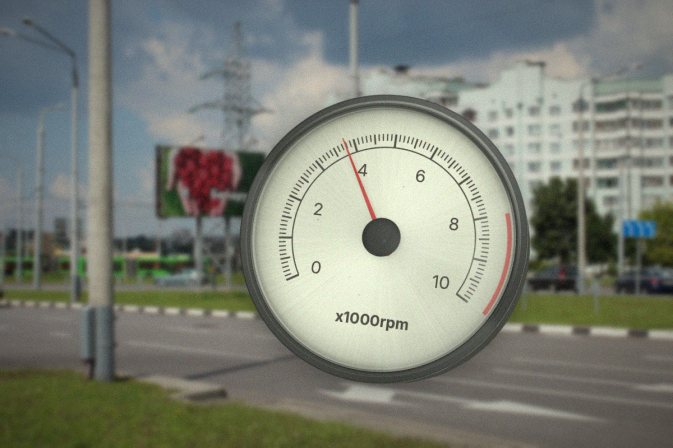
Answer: 3800 rpm
